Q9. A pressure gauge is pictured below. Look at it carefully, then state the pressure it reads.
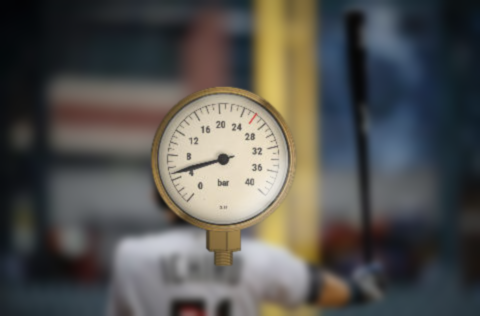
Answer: 5 bar
